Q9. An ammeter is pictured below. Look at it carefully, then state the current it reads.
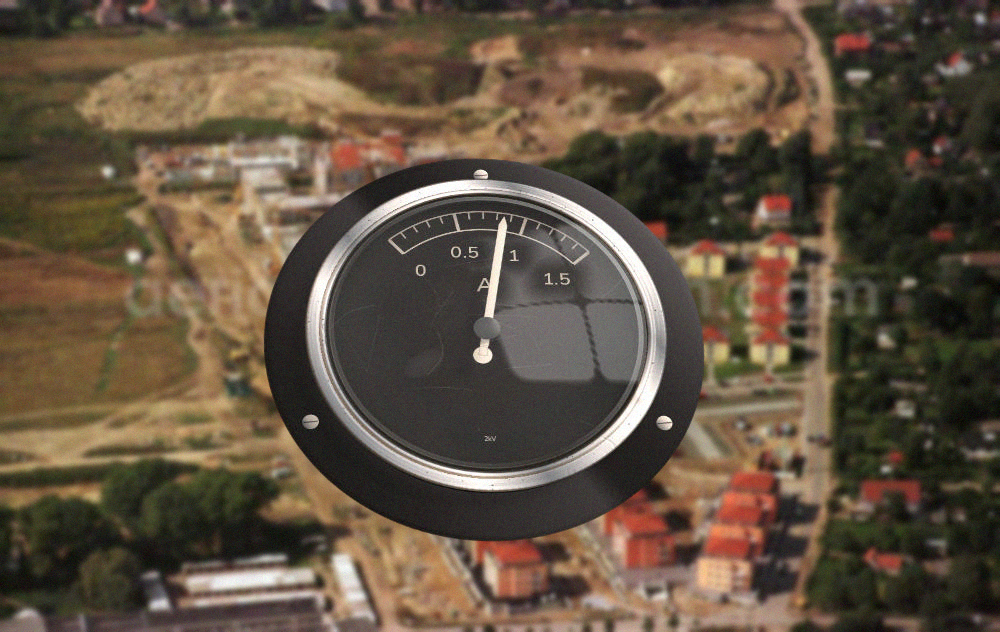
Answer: 0.85 A
